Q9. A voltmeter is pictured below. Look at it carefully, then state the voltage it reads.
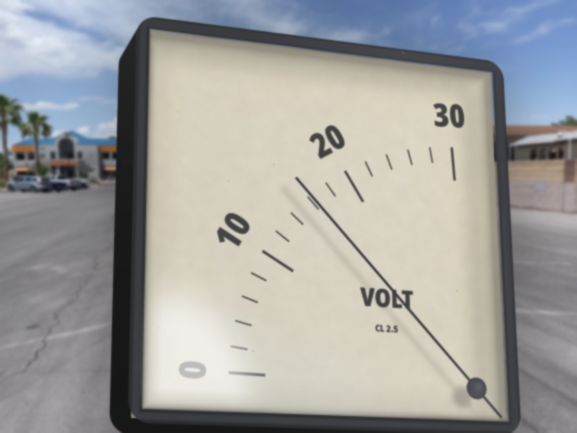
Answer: 16 V
